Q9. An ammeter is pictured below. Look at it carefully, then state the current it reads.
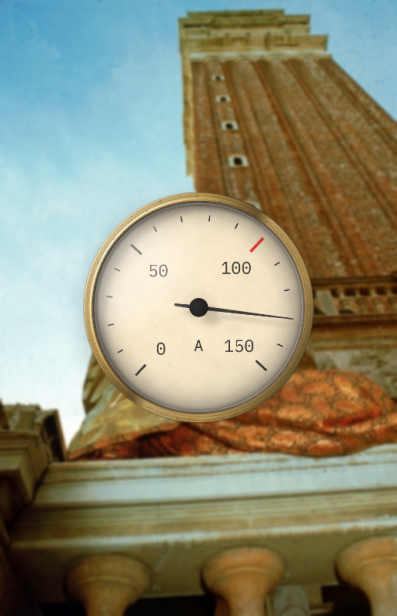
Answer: 130 A
